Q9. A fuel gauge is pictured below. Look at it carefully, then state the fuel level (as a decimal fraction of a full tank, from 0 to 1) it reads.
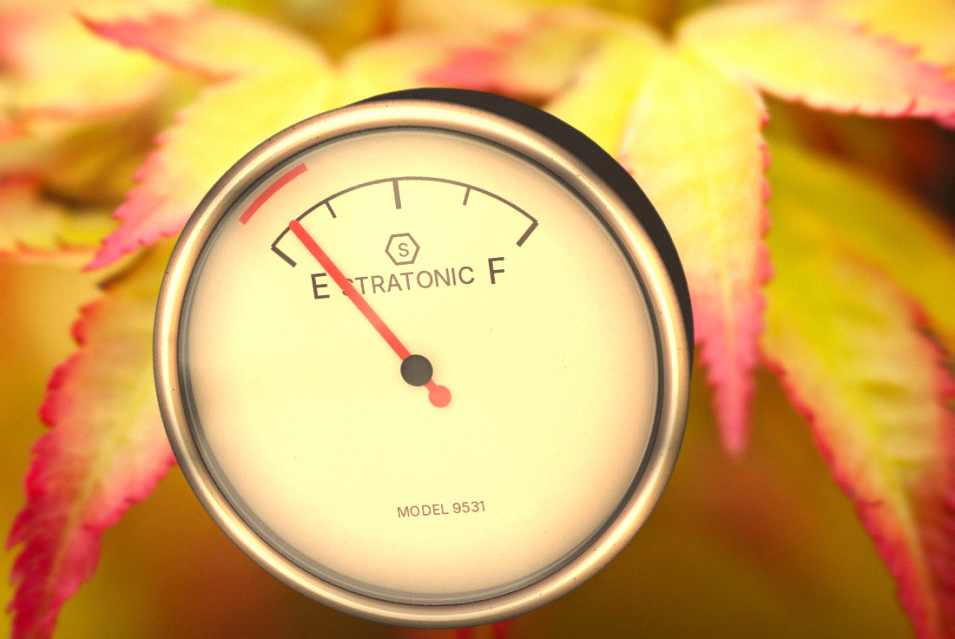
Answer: 0.125
